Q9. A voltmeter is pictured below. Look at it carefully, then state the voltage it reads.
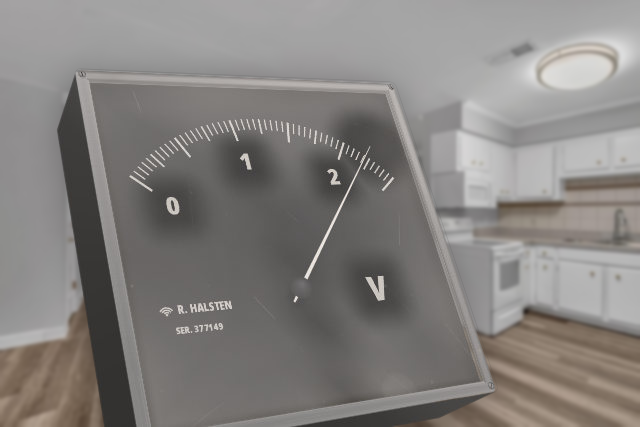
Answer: 2.2 V
